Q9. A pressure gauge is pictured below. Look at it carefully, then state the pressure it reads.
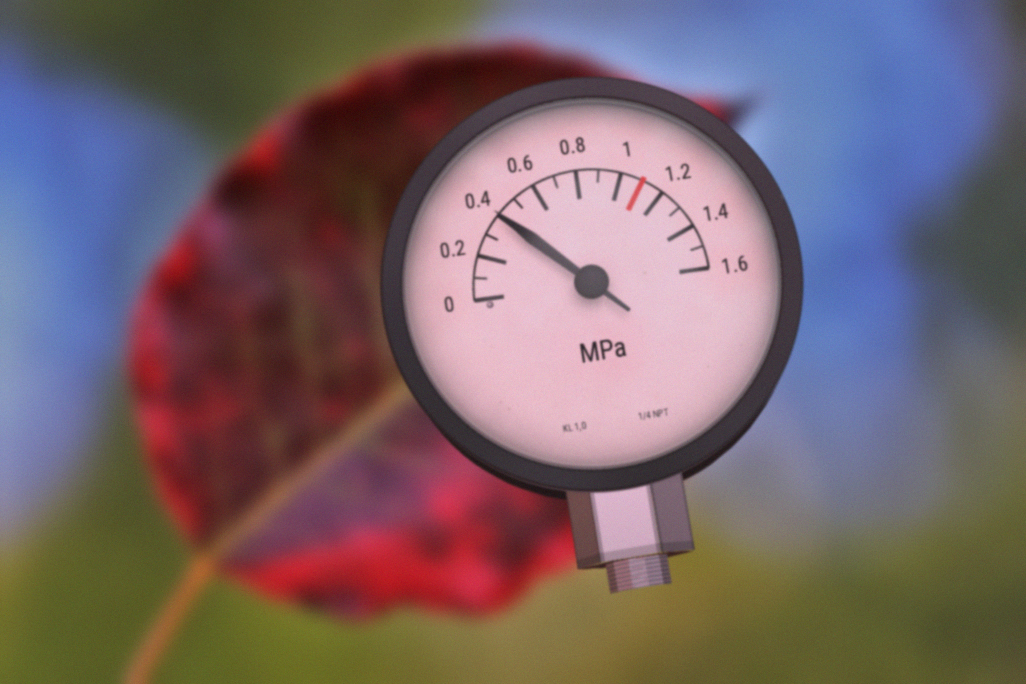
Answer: 0.4 MPa
